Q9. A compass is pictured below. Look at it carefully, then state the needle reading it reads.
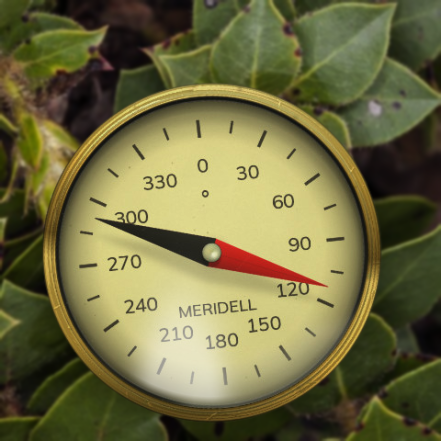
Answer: 112.5 °
